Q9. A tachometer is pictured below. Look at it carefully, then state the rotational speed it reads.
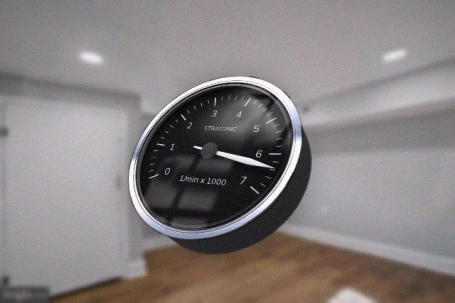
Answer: 6400 rpm
